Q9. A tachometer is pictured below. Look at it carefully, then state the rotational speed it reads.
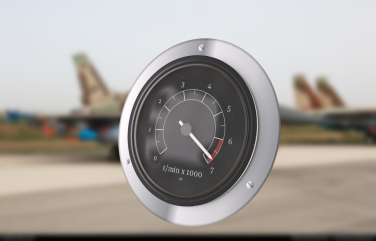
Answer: 6750 rpm
